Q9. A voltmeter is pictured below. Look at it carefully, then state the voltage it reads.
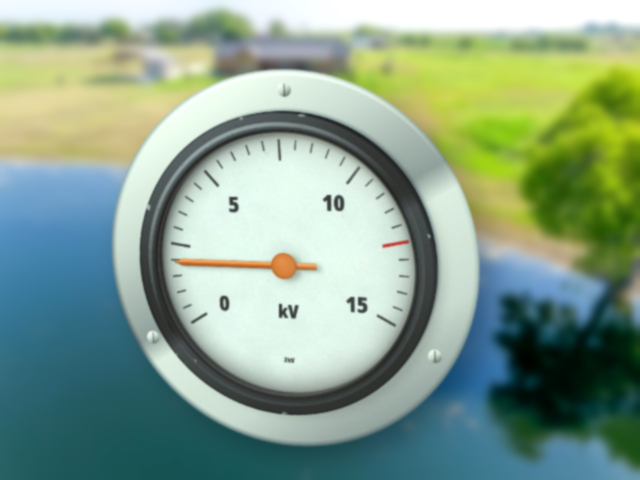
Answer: 2 kV
